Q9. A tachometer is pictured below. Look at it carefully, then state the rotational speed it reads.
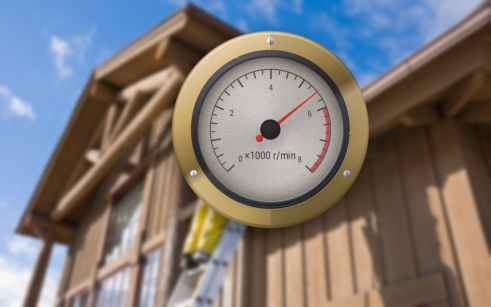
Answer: 5500 rpm
